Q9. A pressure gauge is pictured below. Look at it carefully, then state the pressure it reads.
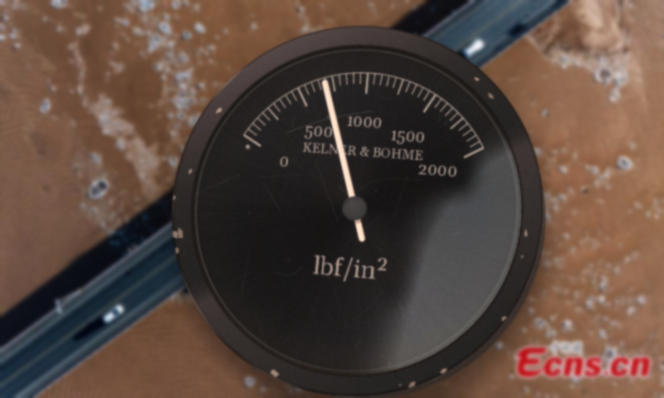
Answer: 700 psi
